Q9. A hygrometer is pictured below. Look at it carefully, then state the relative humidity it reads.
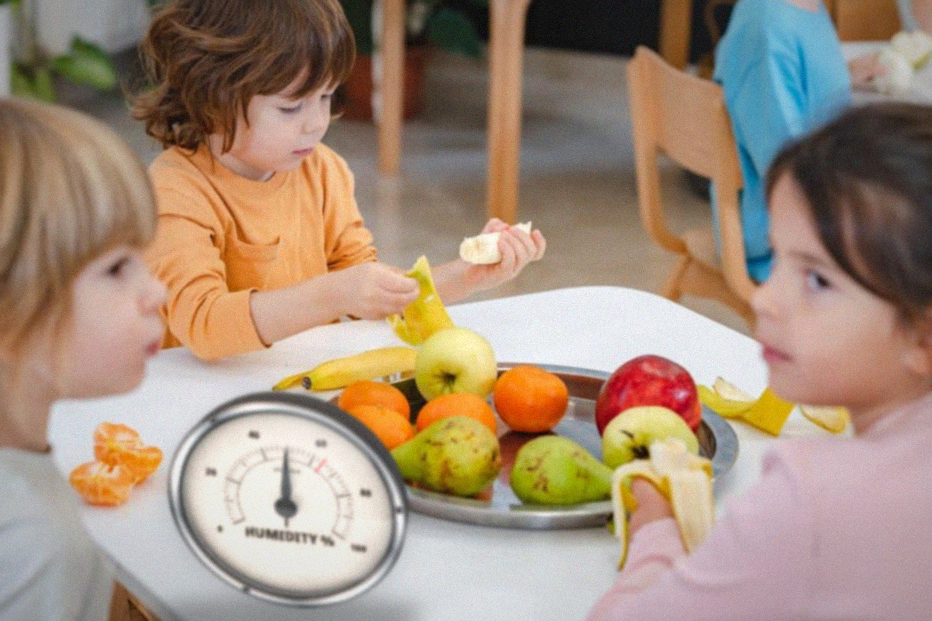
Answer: 50 %
